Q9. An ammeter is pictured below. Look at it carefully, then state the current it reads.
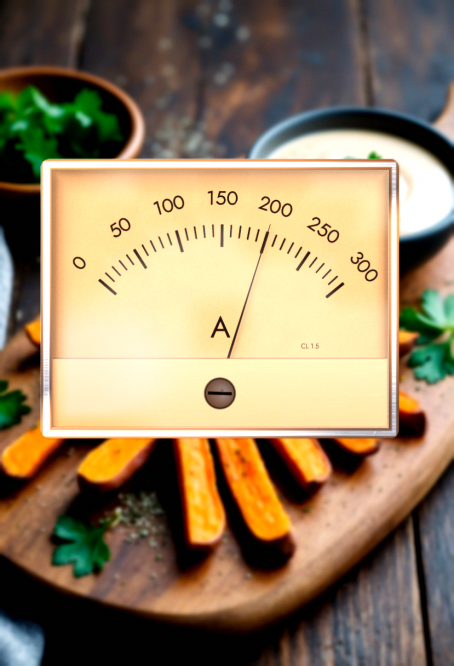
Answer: 200 A
